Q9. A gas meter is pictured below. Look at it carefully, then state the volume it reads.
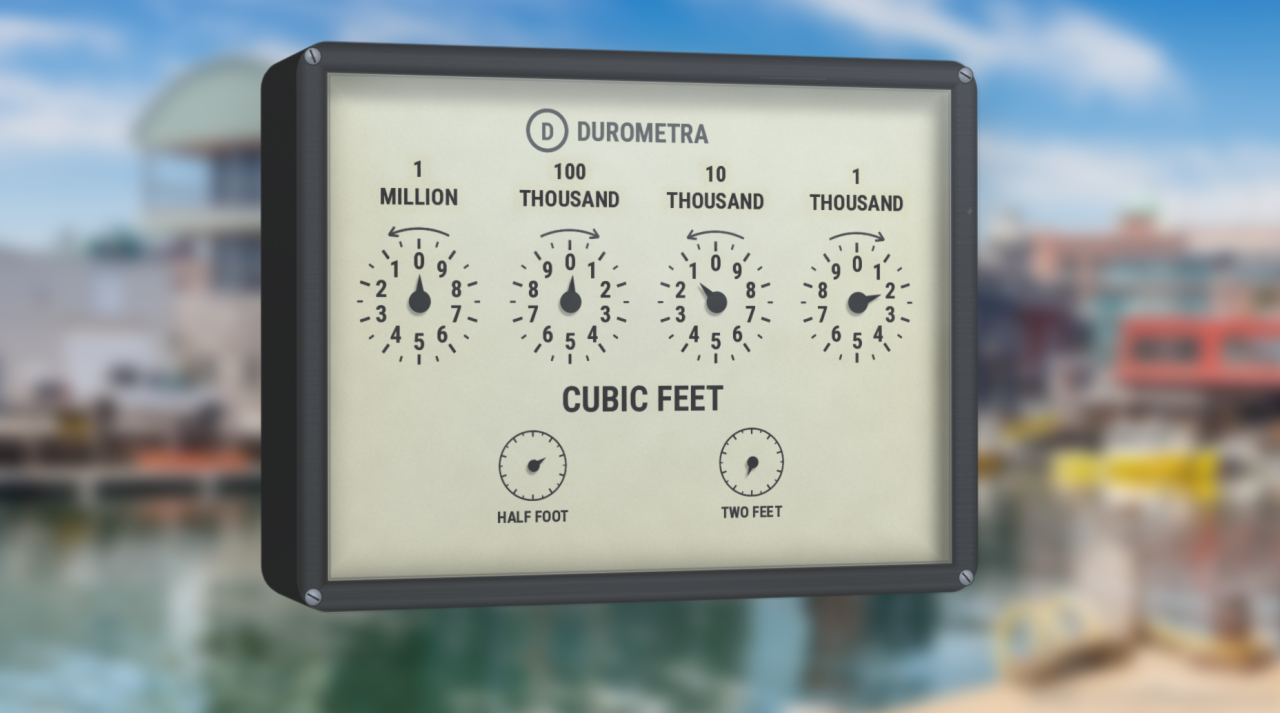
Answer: 1200 ft³
